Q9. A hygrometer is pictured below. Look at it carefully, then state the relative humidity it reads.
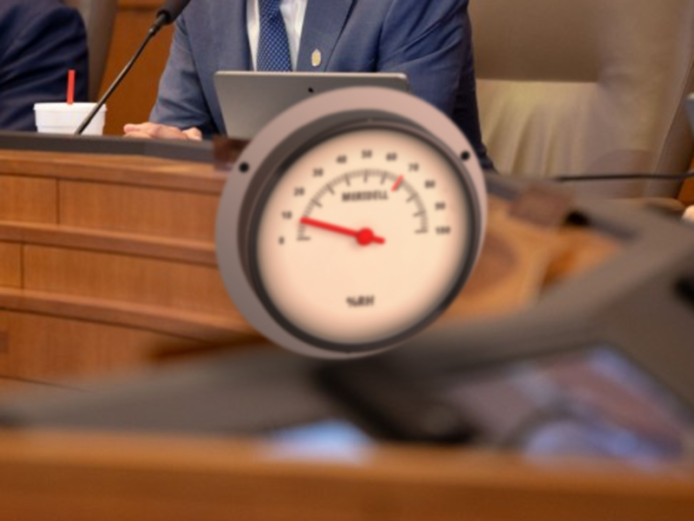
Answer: 10 %
